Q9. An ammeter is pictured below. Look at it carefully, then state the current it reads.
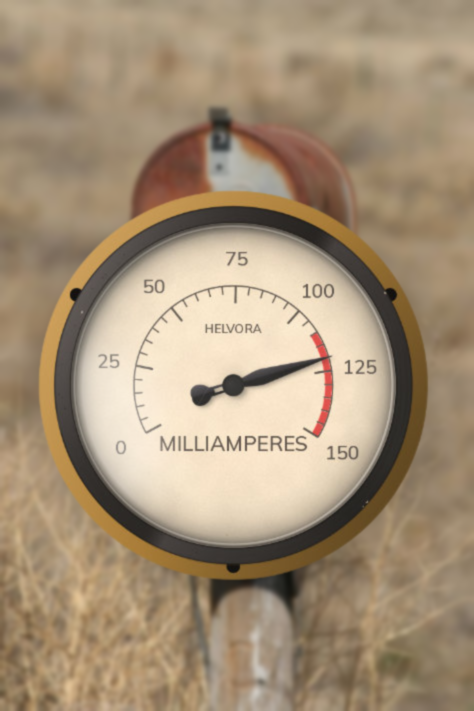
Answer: 120 mA
